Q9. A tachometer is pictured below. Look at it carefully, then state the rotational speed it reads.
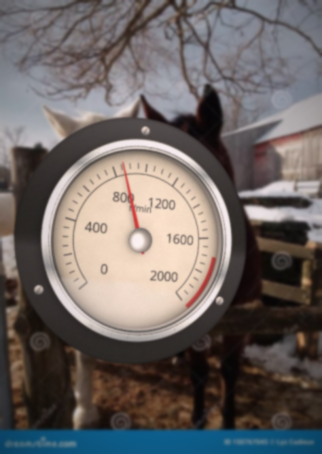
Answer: 850 rpm
